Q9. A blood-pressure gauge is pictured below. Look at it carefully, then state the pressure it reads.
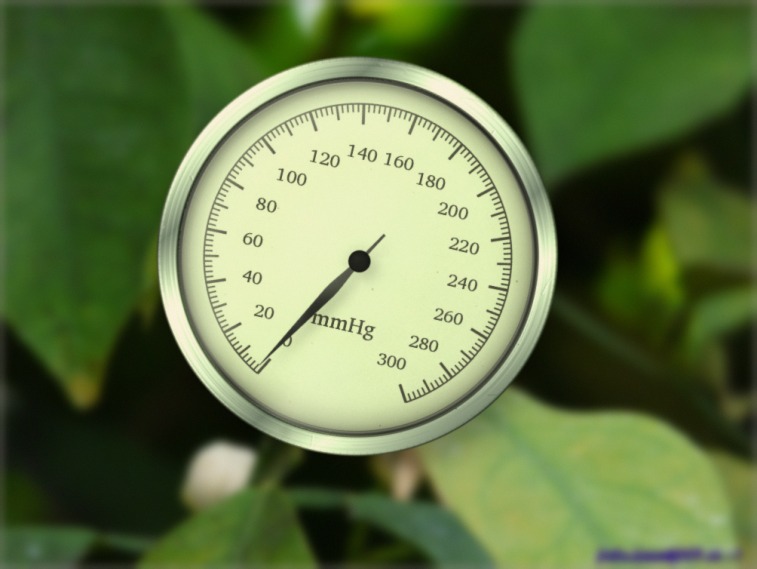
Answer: 2 mmHg
